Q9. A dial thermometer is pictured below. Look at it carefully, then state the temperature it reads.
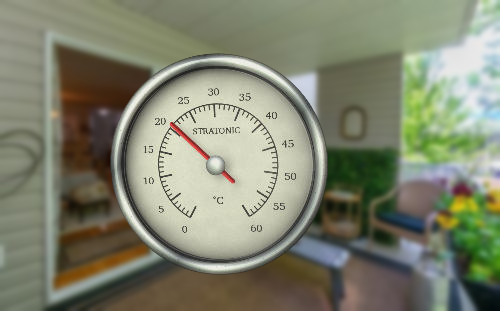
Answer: 21 °C
